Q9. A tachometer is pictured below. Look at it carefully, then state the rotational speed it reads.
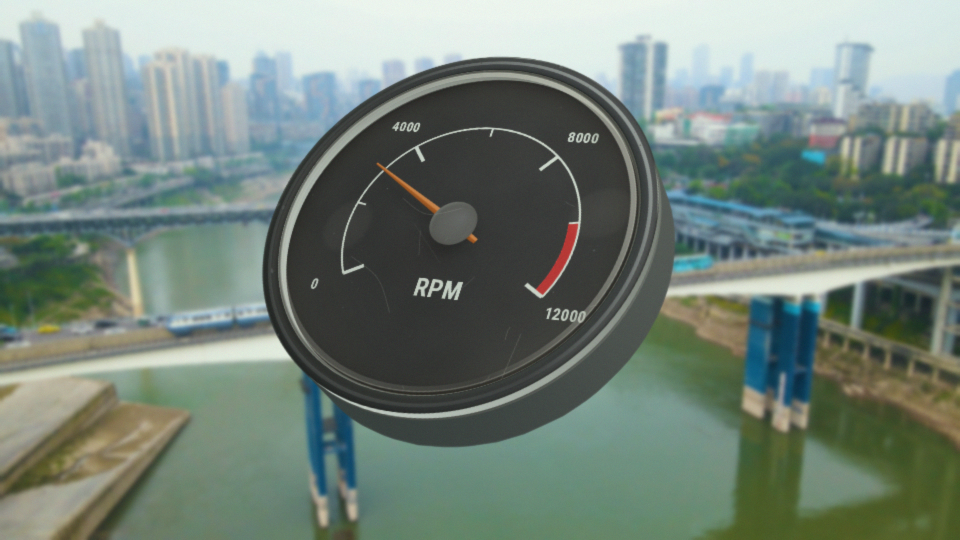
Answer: 3000 rpm
